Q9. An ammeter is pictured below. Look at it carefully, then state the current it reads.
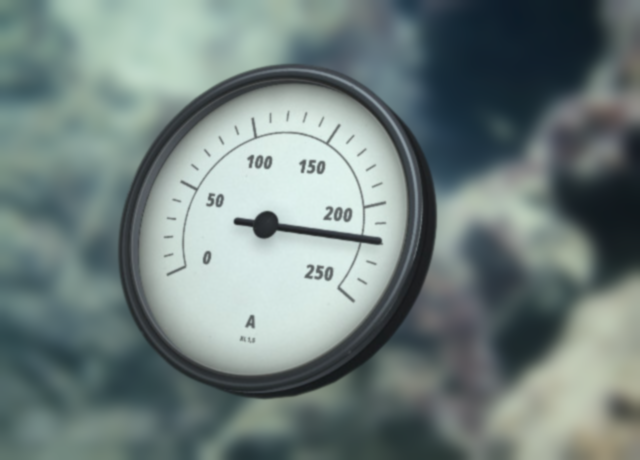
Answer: 220 A
